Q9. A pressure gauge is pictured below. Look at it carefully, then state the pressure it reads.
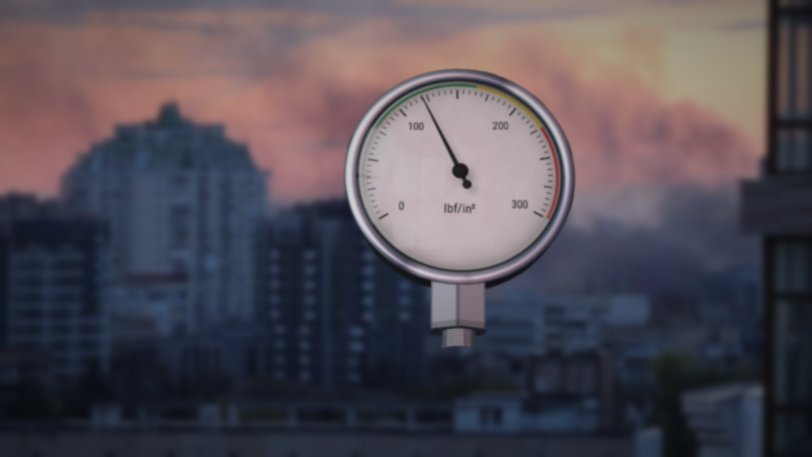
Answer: 120 psi
